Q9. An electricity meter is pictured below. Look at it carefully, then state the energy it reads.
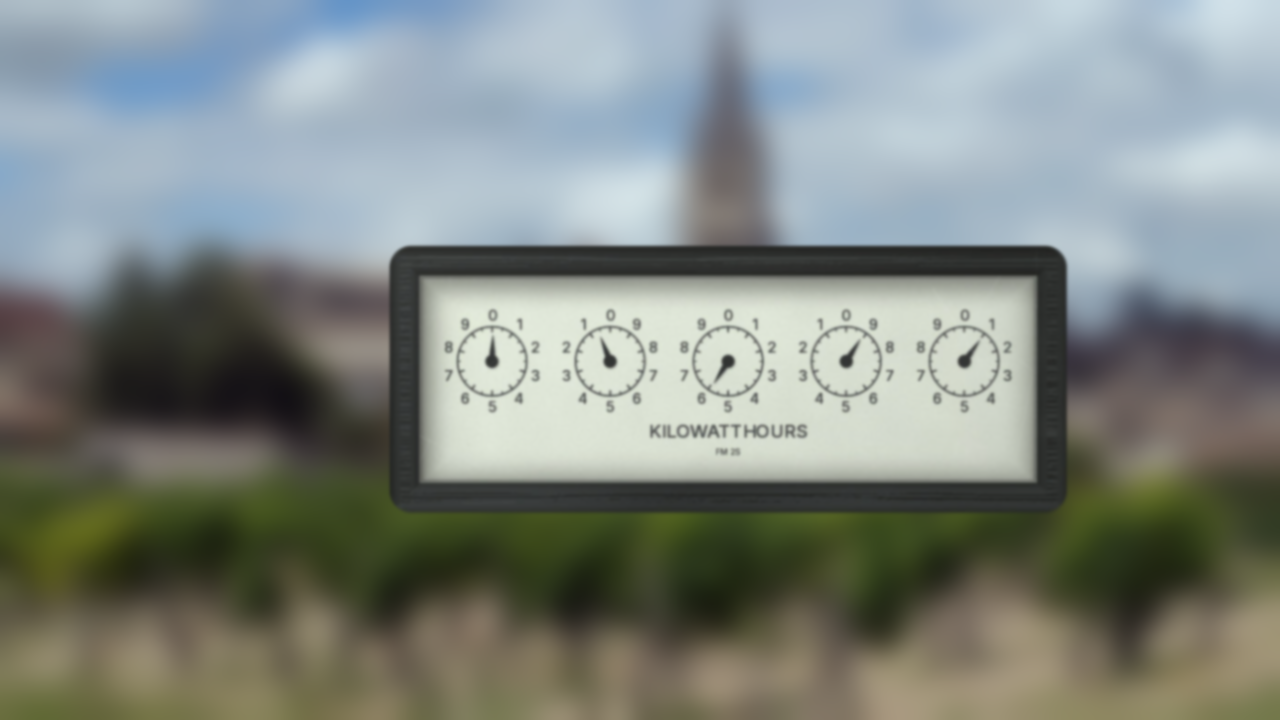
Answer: 591 kWh
